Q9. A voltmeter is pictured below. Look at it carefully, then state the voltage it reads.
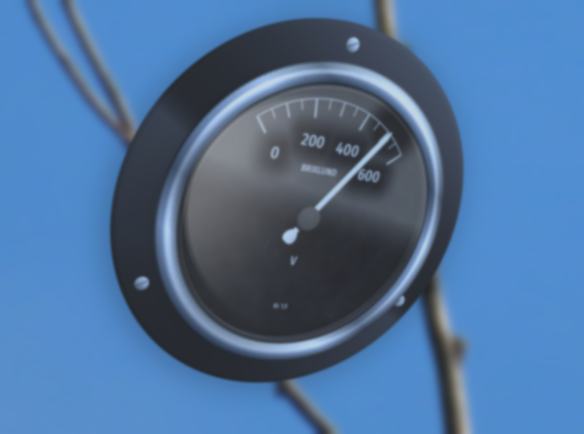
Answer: 500 V
